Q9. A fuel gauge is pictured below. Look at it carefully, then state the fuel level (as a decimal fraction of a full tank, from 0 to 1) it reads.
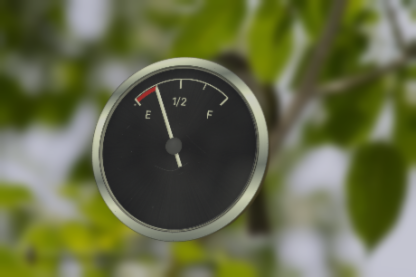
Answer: 0.25
